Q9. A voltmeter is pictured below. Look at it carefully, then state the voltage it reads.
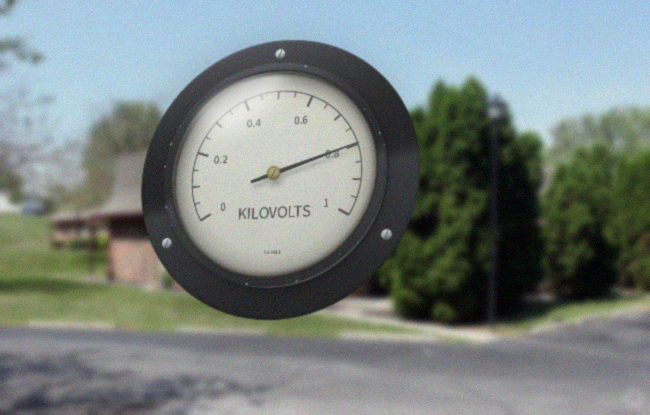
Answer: 0.8 kV
